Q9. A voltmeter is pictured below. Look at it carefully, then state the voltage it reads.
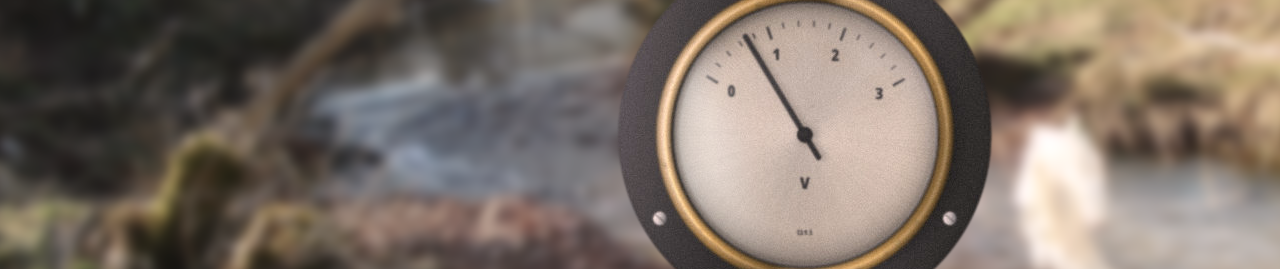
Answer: 0.7 V
